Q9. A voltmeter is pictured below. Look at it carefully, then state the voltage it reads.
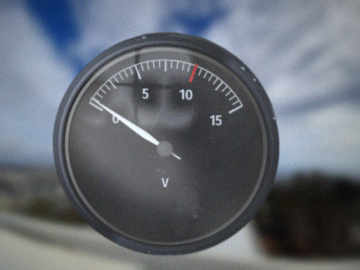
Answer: 0.5 V
